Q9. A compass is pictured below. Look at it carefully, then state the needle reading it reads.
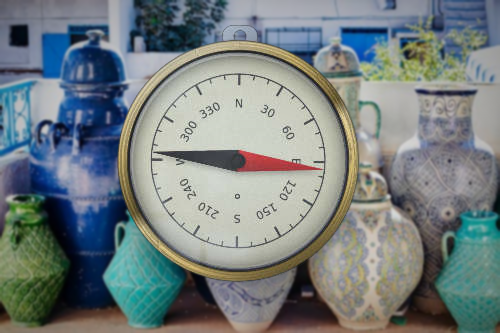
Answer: 95 °
